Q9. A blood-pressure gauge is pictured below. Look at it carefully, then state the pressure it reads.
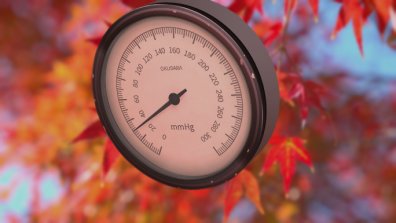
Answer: 30 mmHg
